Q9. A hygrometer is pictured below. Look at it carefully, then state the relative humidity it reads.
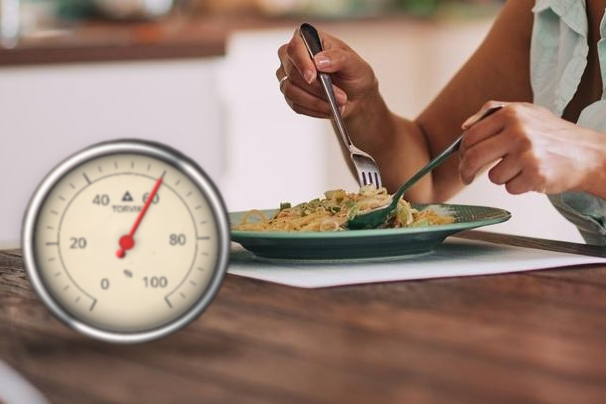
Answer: 60 %
